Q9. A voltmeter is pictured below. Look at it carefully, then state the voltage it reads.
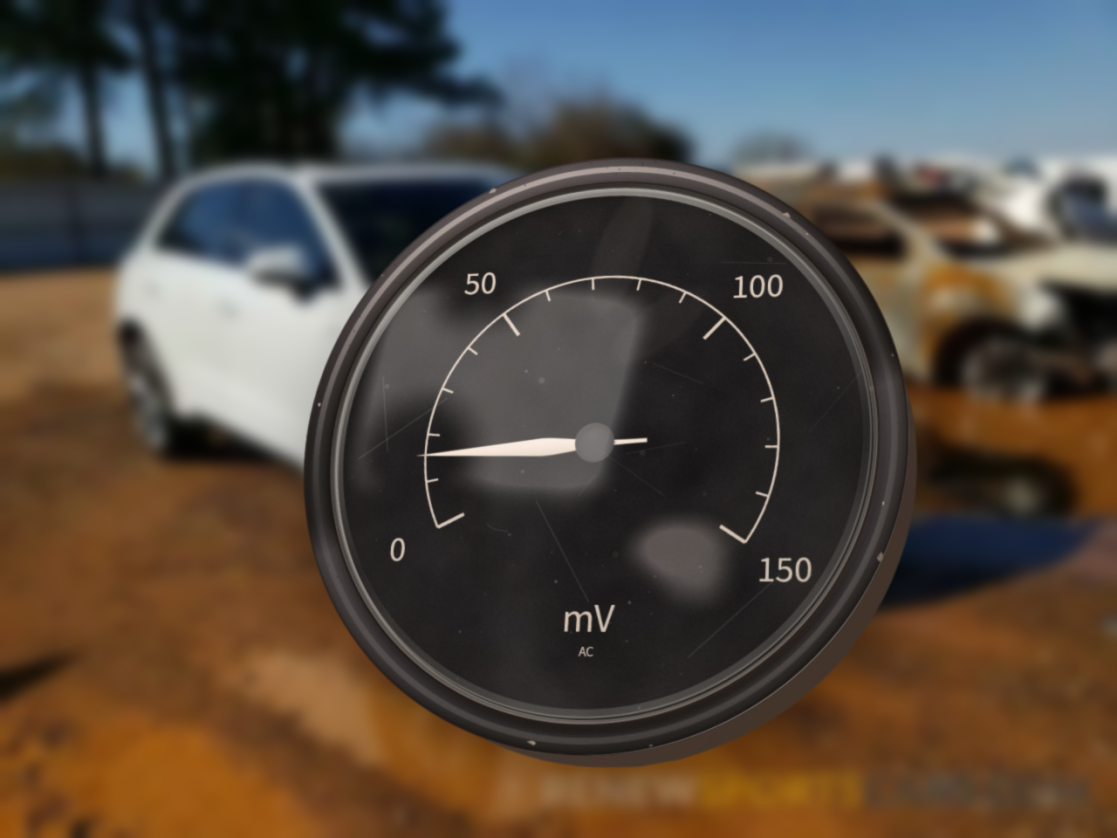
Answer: 15 mV
